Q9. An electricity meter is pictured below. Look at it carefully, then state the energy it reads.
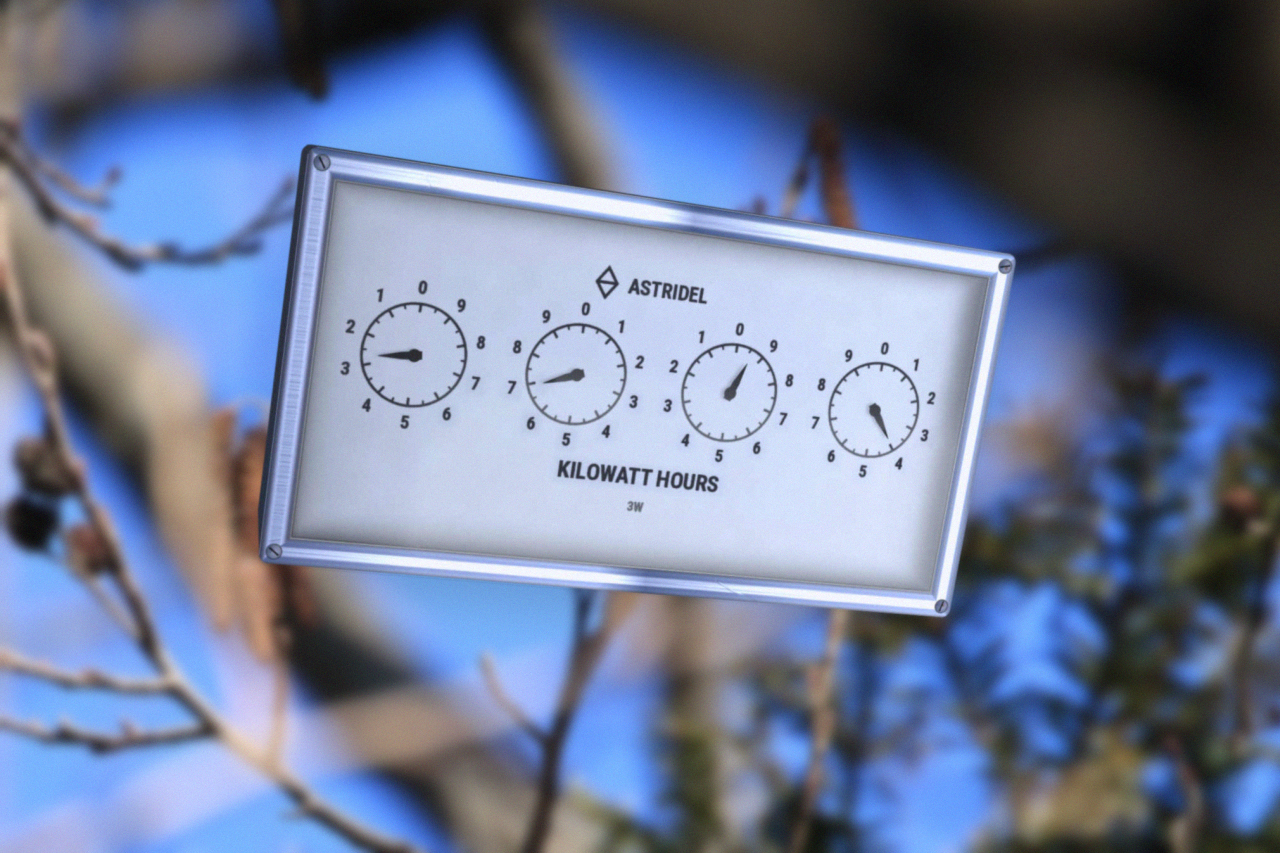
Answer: 2694 kWh
